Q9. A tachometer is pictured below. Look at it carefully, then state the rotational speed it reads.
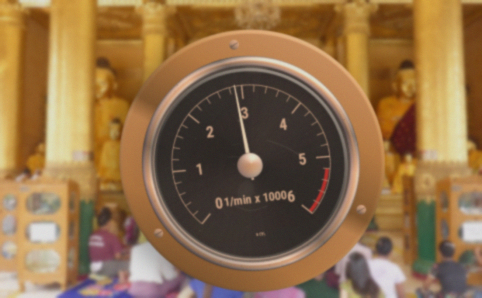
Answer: 2900 rpm
